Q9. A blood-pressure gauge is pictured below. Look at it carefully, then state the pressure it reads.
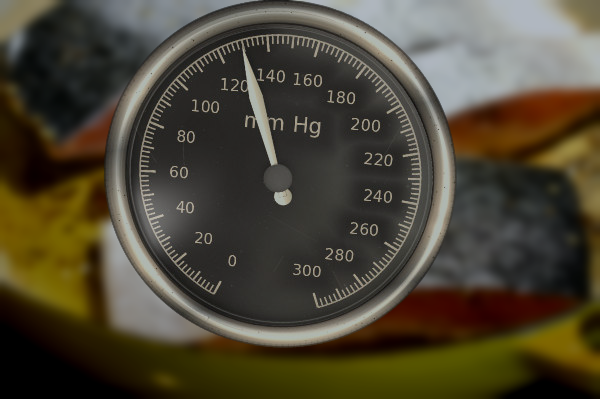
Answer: 130 mmHg
